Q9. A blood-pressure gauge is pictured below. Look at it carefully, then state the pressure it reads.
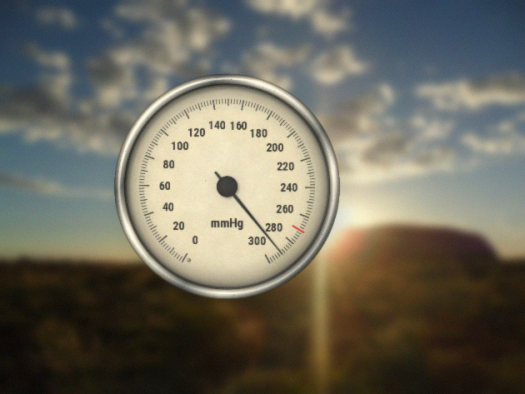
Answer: 290 mmHg
